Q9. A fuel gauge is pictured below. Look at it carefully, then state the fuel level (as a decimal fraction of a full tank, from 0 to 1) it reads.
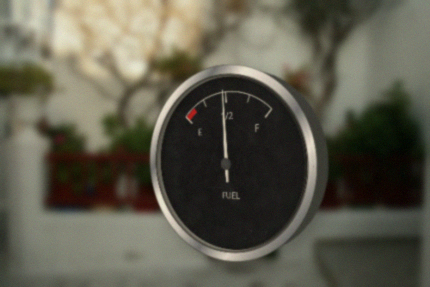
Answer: 0.5
